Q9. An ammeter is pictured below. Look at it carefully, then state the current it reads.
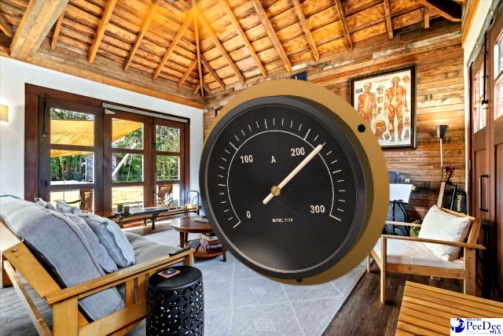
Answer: 220 A
